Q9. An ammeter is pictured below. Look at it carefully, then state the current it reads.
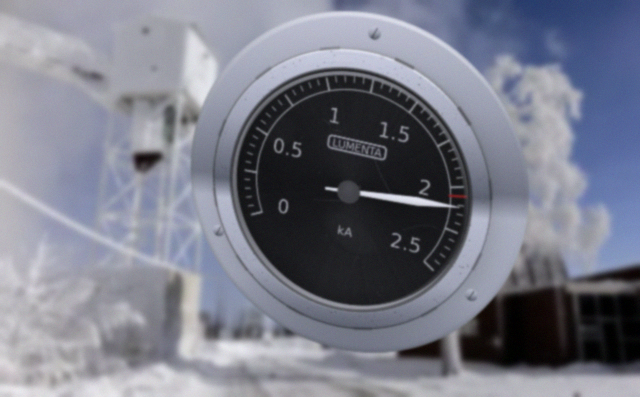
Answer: 2.1 kA
